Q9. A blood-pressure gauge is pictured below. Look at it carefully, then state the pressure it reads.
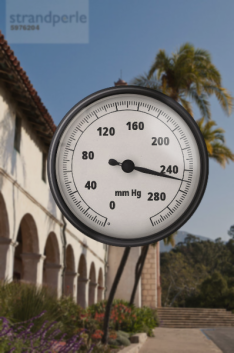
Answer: 250 mmHg
